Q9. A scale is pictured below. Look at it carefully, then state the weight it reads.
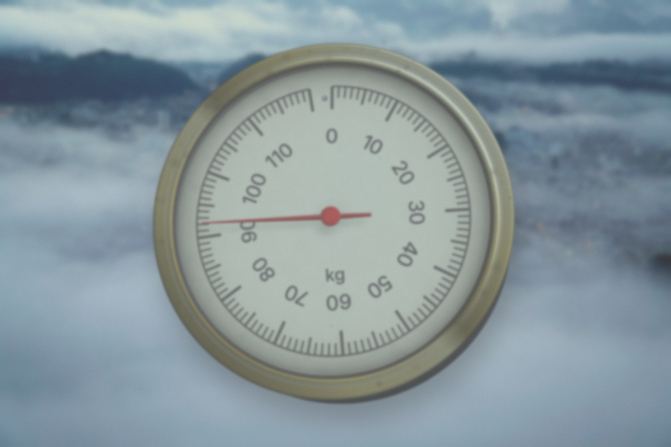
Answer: 92 kg
